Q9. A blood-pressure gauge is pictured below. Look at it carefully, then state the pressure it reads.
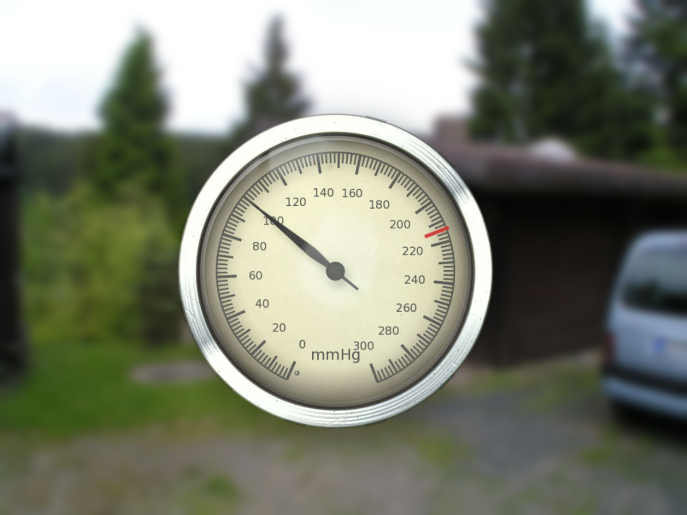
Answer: 100 mmHg
